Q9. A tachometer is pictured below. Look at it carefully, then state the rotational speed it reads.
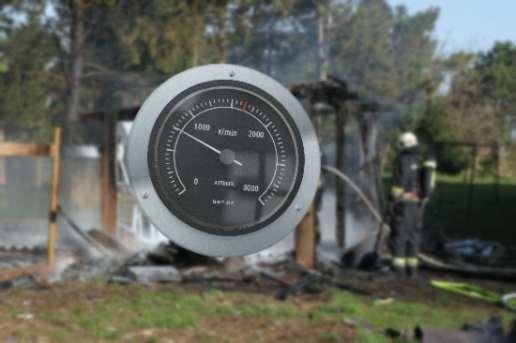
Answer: 750 rpm
